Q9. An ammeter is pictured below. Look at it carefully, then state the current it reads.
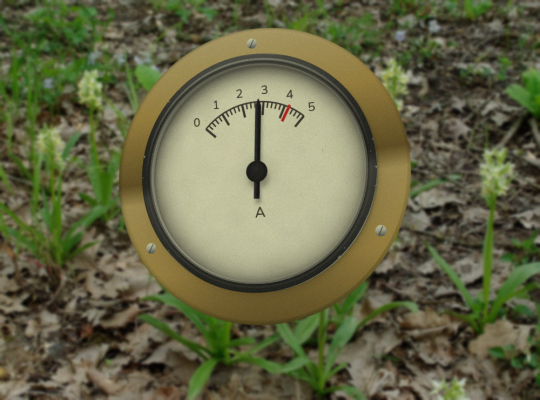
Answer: 2.8 A
